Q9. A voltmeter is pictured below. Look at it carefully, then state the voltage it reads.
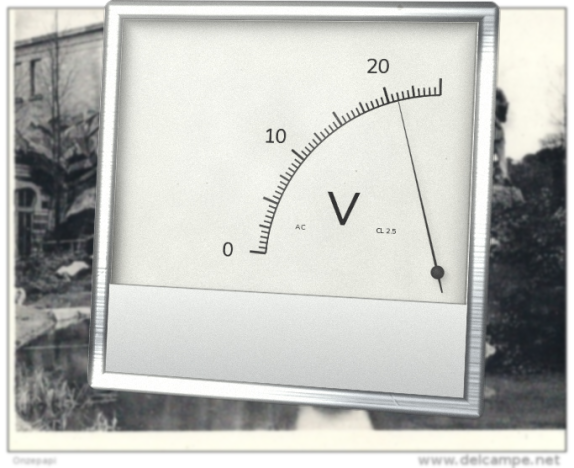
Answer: 21 V
